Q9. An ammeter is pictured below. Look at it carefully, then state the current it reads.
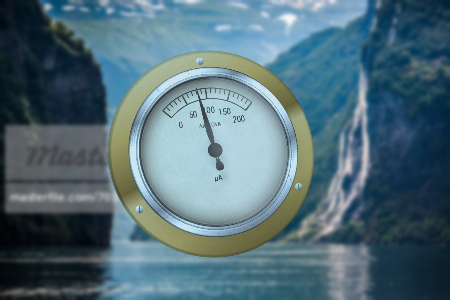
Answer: 80 µA
